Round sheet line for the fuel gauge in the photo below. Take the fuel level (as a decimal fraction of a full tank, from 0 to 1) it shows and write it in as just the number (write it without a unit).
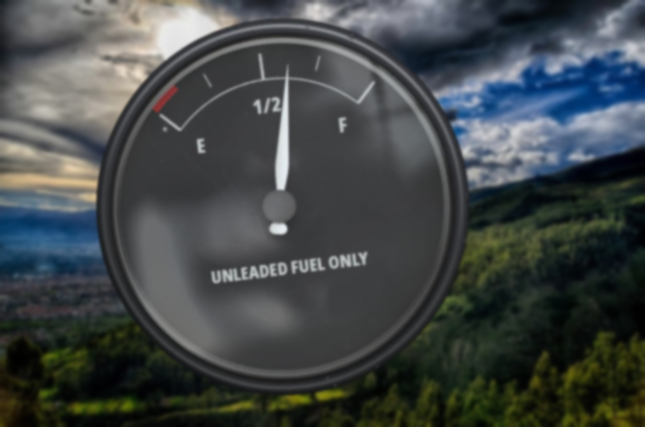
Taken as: 0.625
